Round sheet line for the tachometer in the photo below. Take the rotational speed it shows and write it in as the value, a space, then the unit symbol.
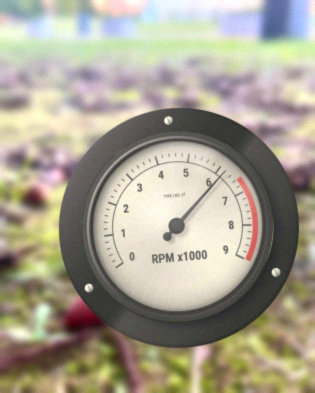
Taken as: 6200 rpm
